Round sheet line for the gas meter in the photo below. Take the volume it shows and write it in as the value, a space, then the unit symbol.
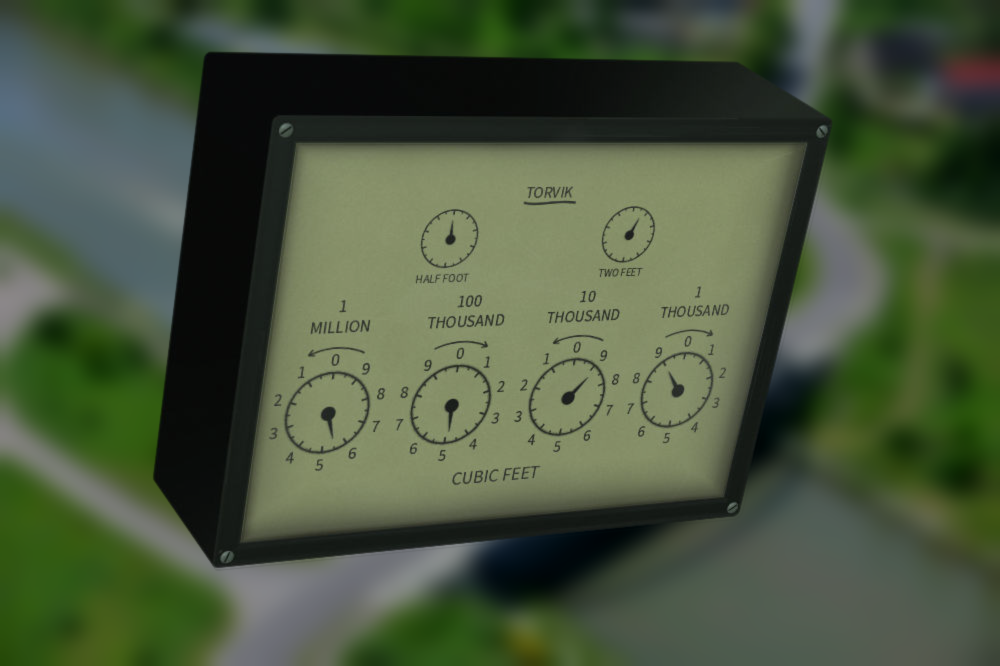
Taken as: 548900 ft³
